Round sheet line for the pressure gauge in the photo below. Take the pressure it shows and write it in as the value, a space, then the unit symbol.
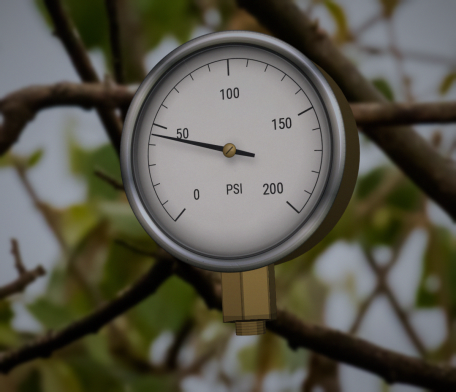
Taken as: 45 psi
